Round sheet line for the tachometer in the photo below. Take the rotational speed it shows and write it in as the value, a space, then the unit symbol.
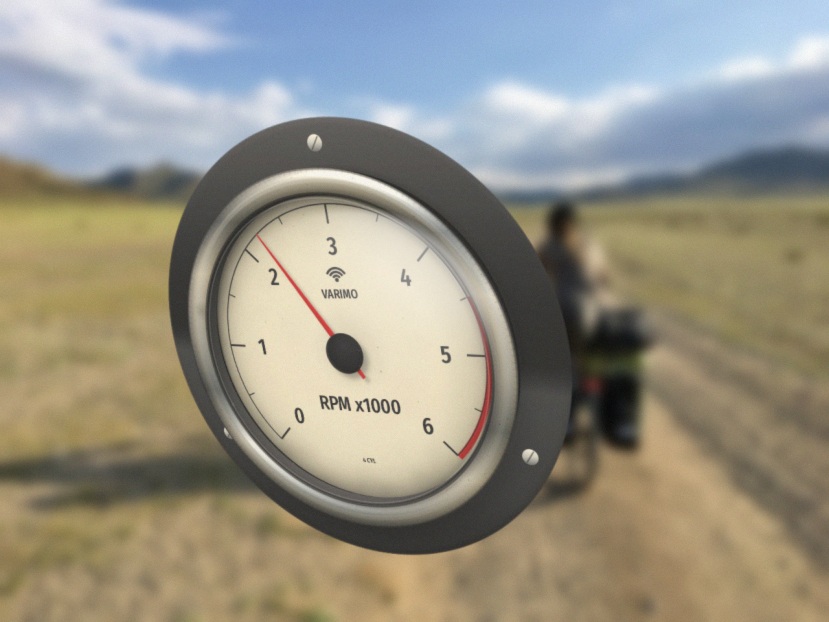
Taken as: 2250 rpm
